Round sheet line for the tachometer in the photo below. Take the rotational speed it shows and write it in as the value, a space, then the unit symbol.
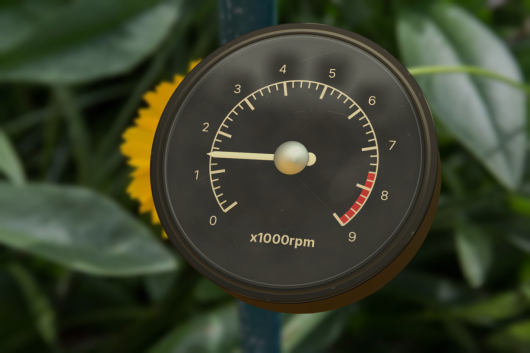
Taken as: 1400 rpm
